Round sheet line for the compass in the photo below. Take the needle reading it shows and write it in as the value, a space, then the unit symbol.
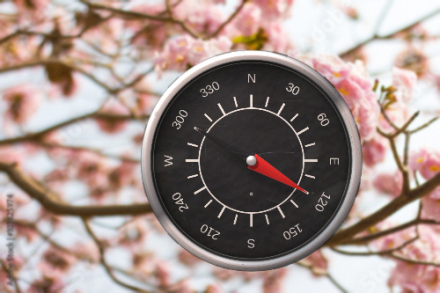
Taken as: 120 °
